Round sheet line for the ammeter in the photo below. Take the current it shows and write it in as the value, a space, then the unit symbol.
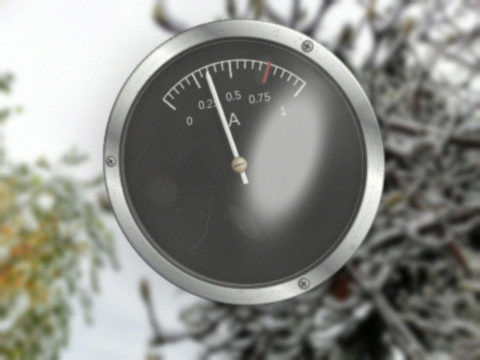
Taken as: 0.35 A
